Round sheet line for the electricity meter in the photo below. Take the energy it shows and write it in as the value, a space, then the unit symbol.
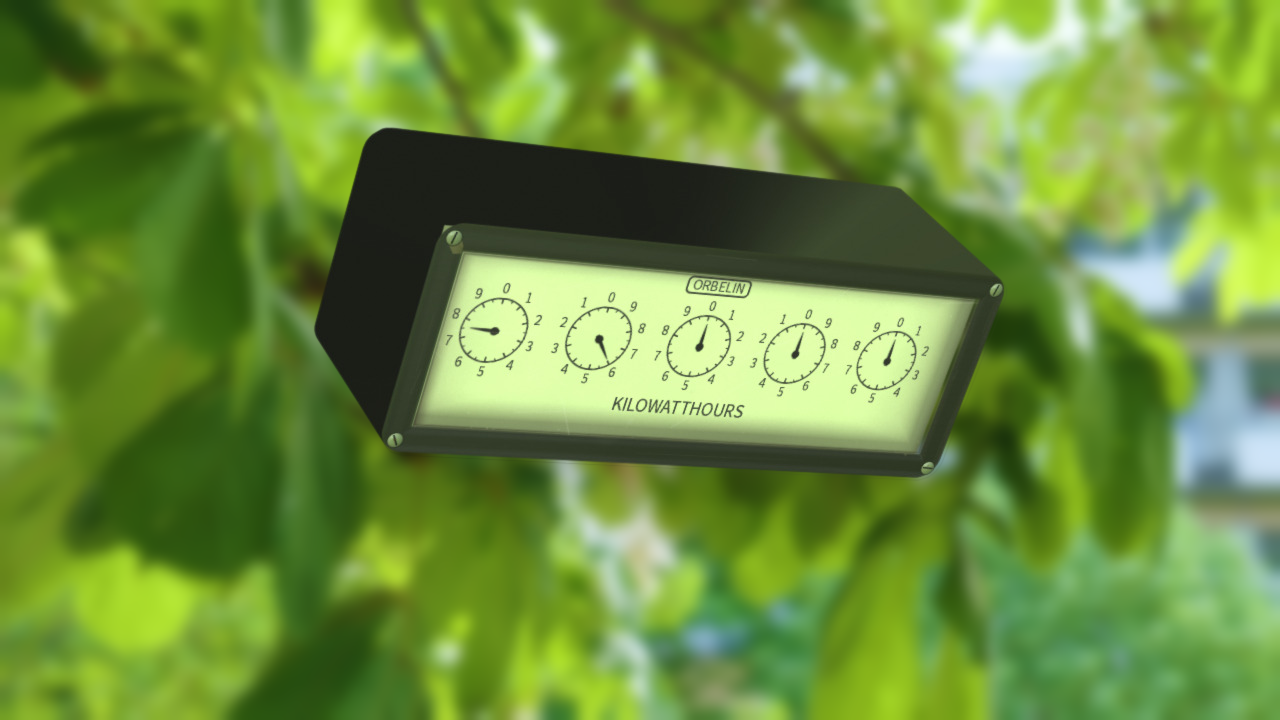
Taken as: 76000 kWh
